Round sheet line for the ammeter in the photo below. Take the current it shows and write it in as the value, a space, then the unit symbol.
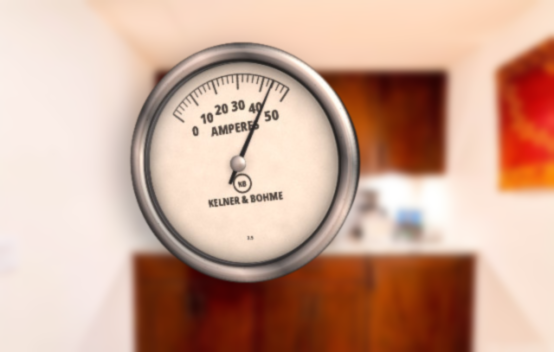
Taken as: 44 A
